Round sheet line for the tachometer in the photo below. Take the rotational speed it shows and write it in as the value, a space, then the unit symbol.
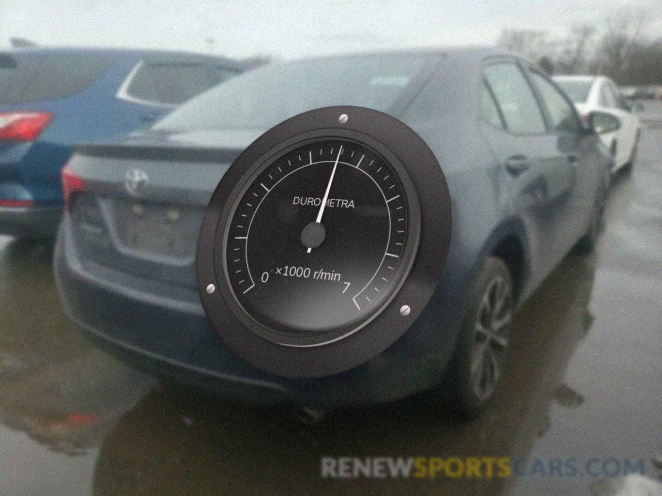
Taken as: 3600 rpm
